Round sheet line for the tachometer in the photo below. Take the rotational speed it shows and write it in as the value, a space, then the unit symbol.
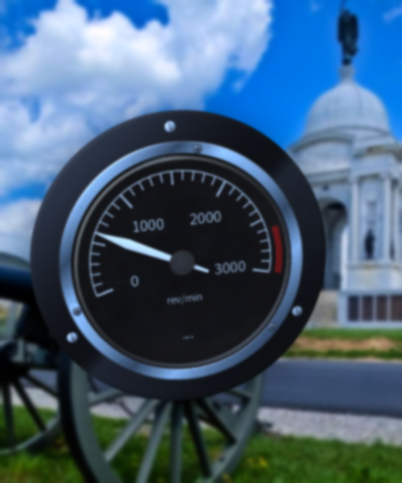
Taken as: 600 rpm
